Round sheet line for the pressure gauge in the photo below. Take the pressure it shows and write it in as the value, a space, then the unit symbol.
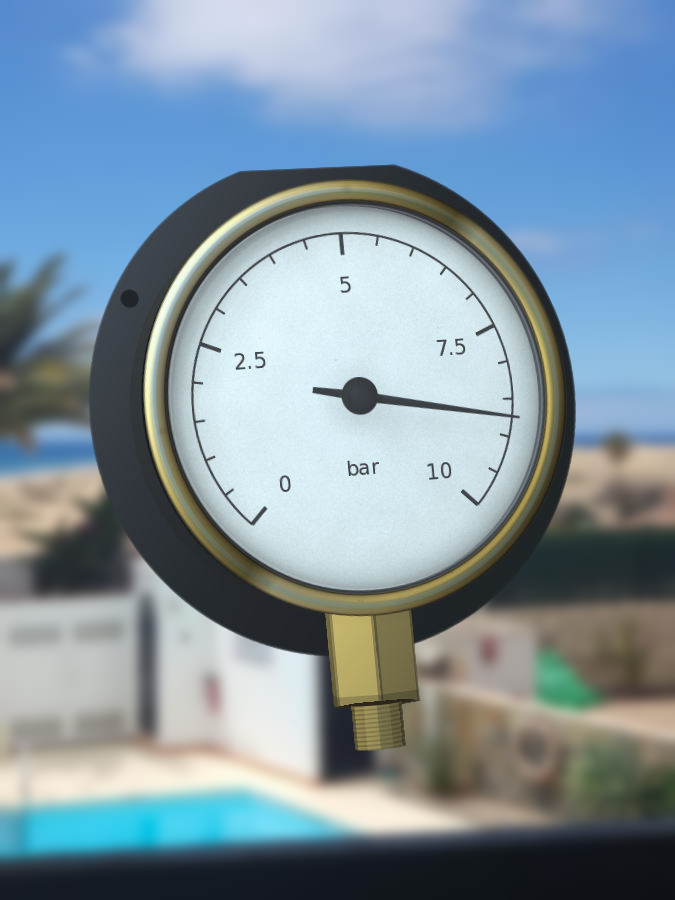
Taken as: 8.75 bar
